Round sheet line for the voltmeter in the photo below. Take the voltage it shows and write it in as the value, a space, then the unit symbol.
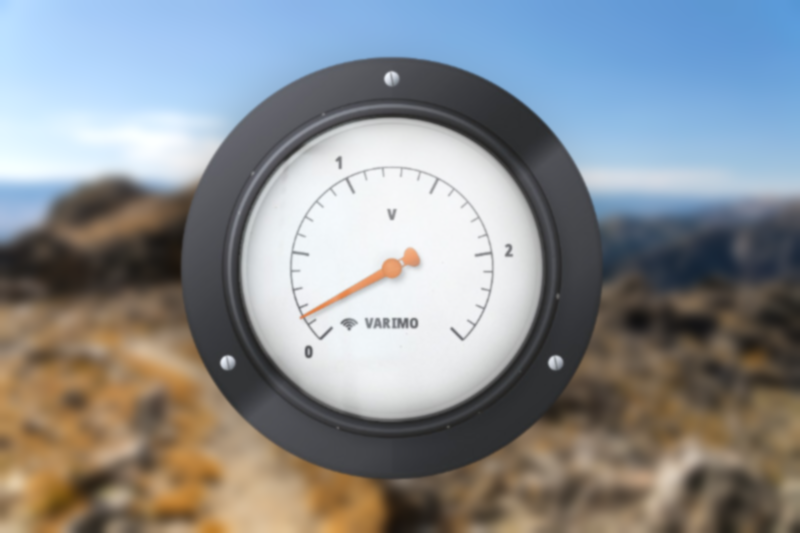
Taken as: 0.15 V
